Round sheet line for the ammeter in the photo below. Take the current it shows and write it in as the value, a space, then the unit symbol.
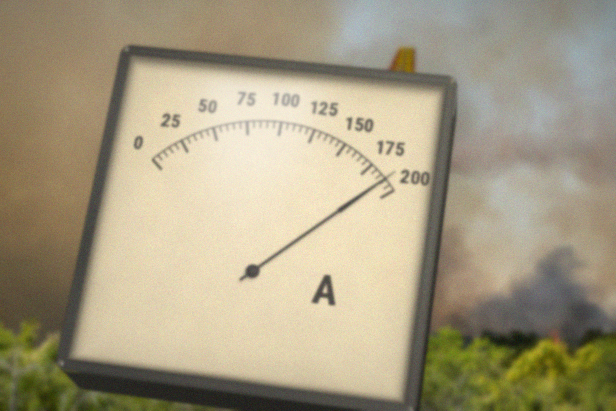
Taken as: 190 A
